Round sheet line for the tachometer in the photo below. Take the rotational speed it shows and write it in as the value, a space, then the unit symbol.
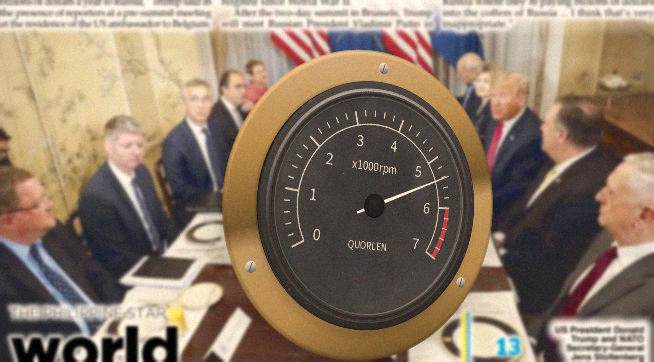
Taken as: 5400 rpm
